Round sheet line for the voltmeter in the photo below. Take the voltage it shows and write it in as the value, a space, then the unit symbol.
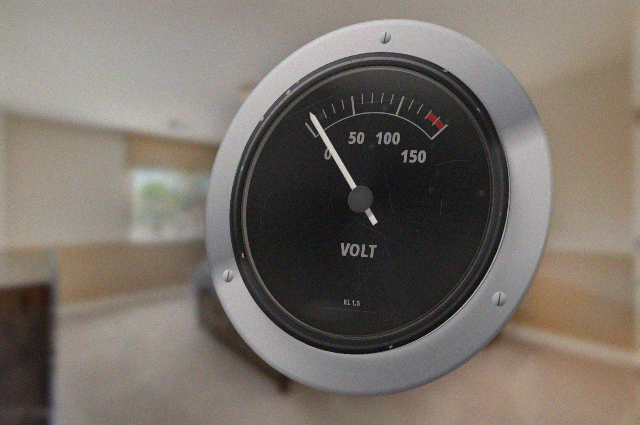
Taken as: 10 V
